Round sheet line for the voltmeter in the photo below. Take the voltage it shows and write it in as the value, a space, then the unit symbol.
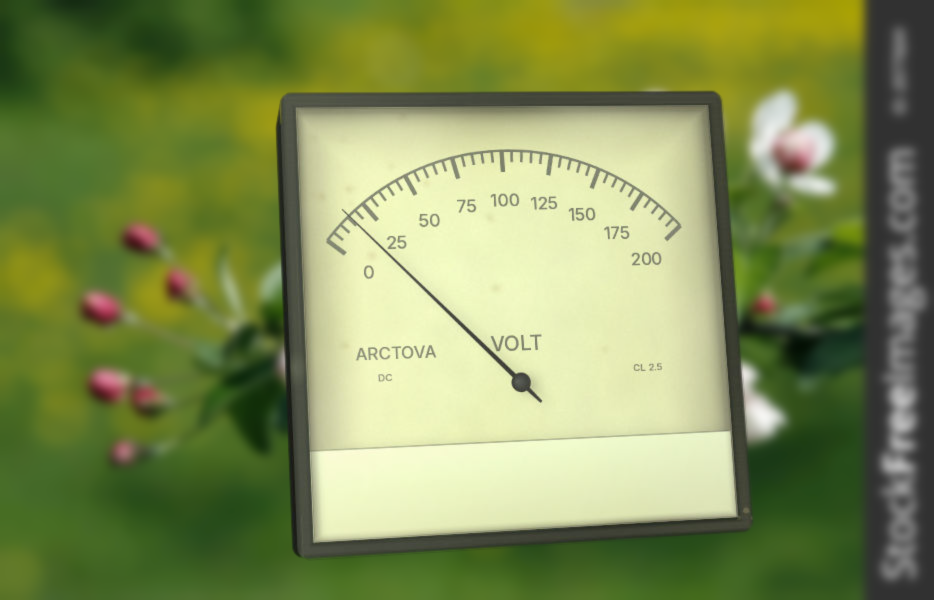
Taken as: 15 V
